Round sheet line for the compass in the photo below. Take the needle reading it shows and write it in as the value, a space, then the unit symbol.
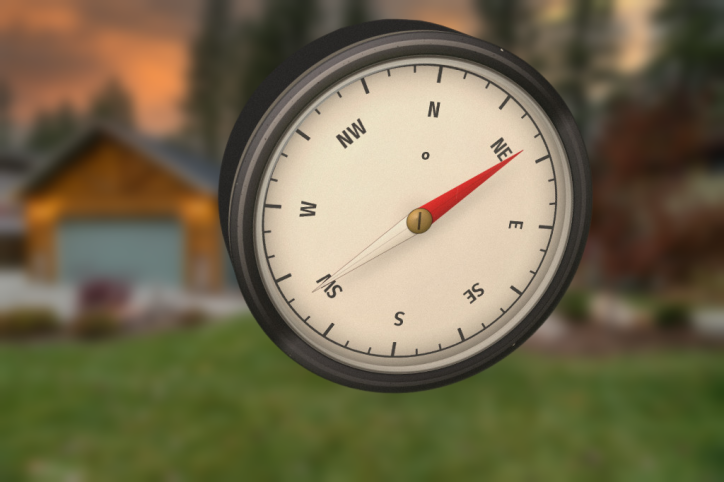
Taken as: 50 °
